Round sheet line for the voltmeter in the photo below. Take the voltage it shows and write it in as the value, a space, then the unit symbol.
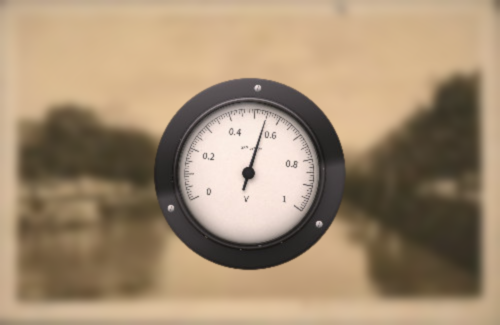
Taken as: 0.55 V
